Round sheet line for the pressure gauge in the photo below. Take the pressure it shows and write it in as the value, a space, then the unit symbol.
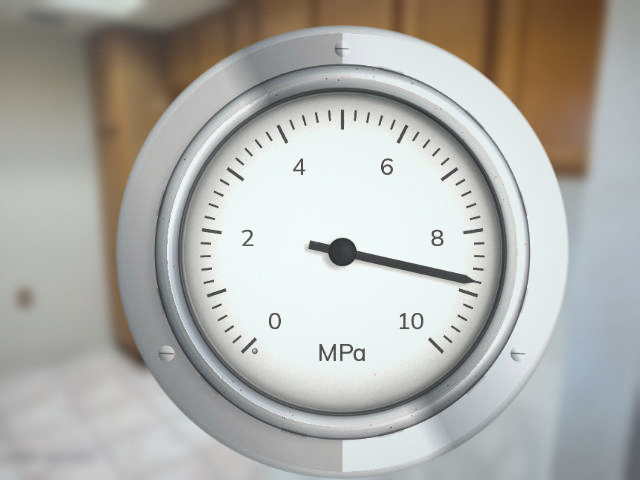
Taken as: 8.8 MPa
